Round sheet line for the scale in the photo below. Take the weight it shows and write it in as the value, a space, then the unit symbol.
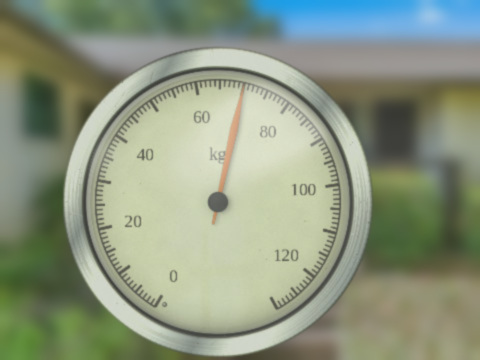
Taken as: 70 kg
